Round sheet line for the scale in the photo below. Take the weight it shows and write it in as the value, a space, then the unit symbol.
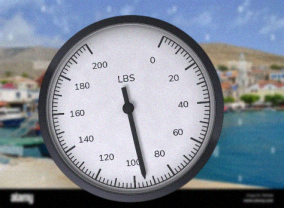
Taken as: 94 lb
